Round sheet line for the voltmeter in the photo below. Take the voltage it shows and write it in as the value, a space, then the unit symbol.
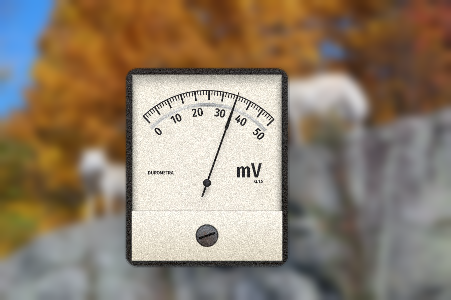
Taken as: 35 mV
